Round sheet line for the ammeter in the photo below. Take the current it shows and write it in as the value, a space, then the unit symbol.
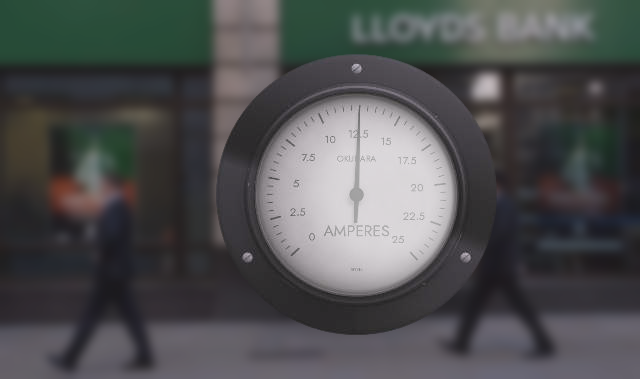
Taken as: 12.5 A
